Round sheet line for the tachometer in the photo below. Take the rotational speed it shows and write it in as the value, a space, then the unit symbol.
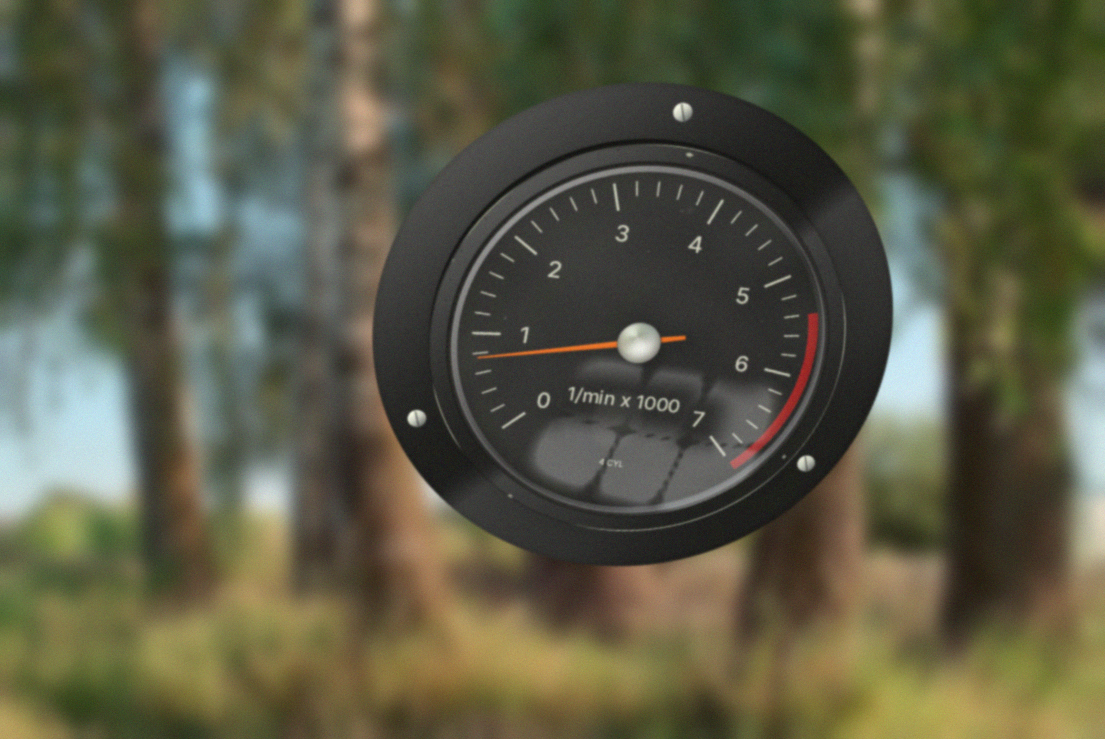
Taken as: 800 rpm
